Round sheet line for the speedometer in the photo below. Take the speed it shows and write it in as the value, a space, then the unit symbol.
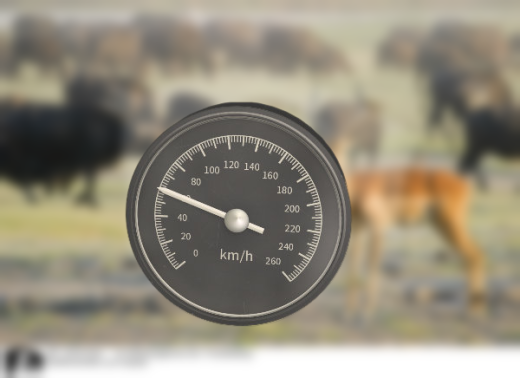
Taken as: 60 km/h
